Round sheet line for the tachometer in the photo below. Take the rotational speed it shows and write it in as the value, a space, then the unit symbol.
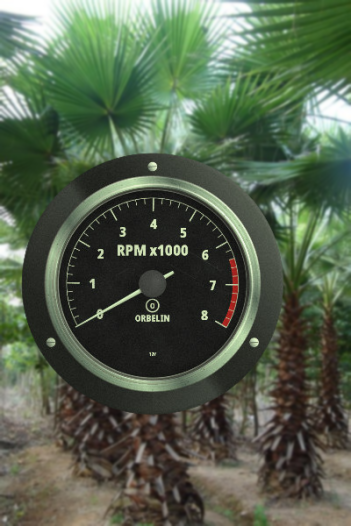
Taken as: 0 rpm
